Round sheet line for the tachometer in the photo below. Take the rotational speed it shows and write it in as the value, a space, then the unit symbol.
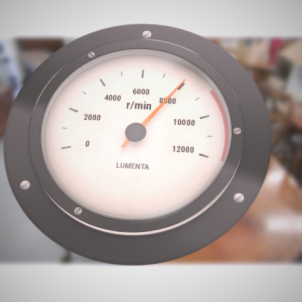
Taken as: 8000 rpm
